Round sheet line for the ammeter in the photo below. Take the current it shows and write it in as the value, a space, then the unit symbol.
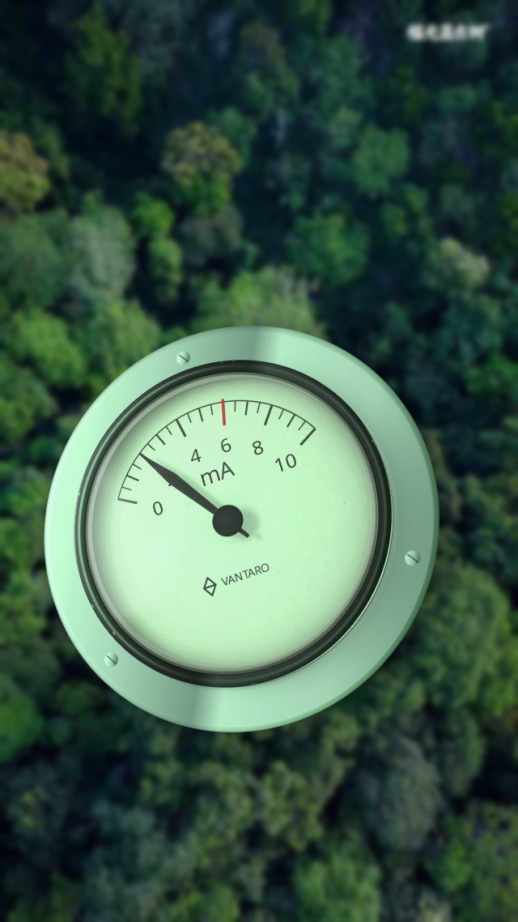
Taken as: 2 mA
